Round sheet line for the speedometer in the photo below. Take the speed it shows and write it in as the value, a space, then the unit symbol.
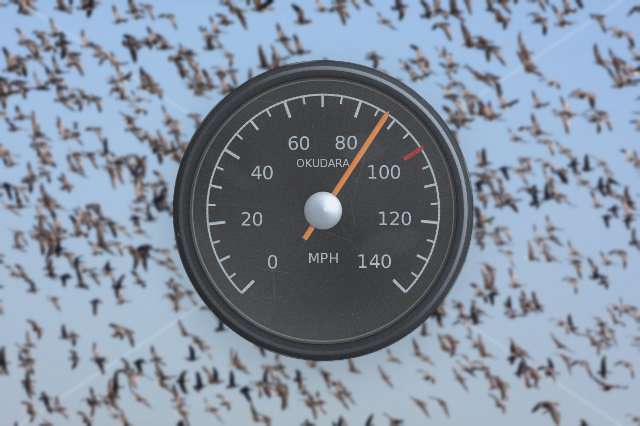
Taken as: 87.5 mph
